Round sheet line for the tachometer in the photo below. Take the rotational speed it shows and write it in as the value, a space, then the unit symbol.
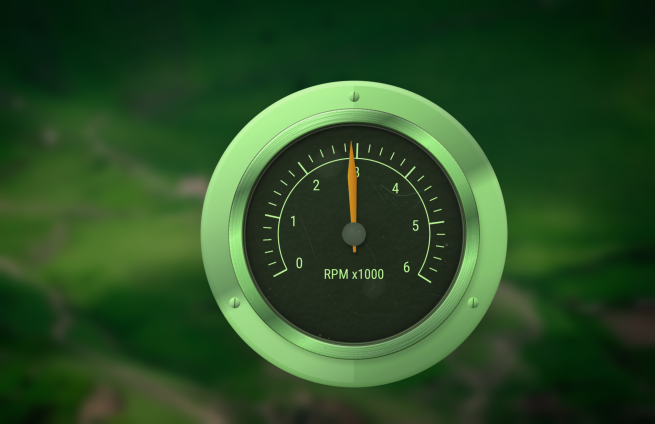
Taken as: 2900 rpm
